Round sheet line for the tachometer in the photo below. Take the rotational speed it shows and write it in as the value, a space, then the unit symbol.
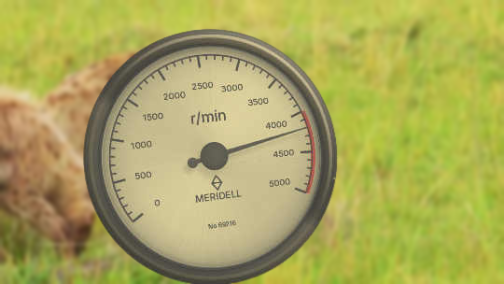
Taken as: 4200 rpm
